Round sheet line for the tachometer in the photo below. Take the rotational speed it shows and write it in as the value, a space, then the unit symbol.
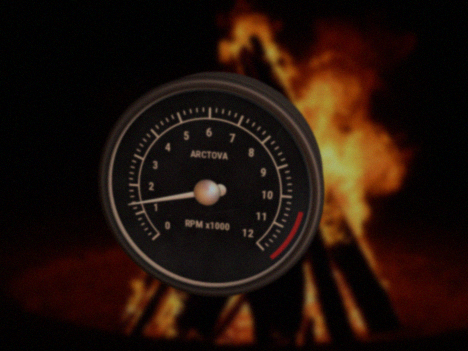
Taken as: 1400 rpm
